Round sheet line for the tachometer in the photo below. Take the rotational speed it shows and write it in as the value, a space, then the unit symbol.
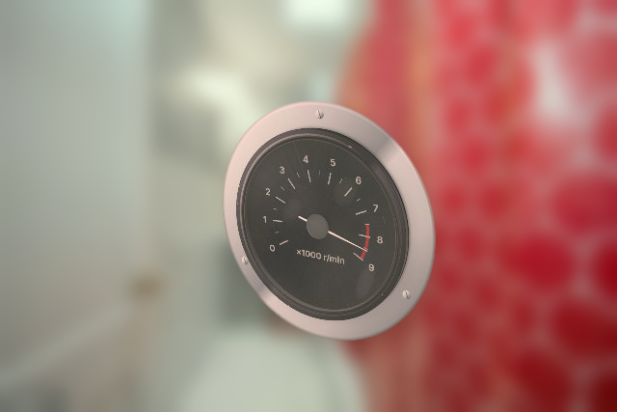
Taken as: 8500 rpm
